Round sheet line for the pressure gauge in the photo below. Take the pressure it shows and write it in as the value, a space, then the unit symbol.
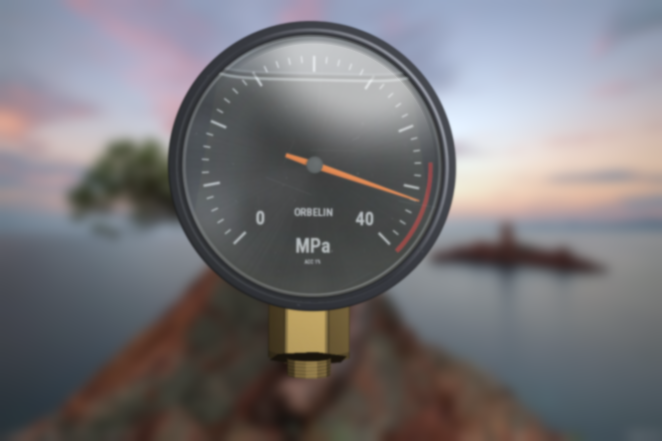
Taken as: 36 MPa
